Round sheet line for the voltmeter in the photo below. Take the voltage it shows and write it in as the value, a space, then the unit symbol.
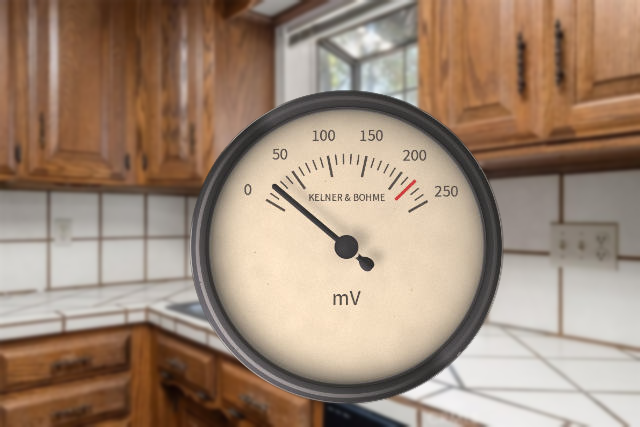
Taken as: 20 mV
